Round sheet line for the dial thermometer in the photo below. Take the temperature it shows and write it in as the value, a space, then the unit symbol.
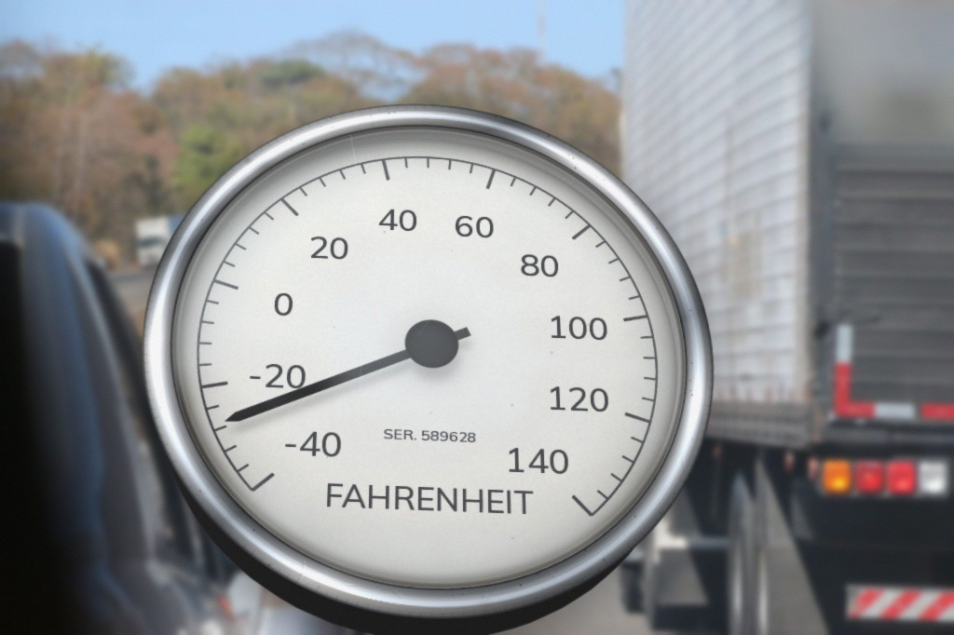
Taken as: -28 °F
